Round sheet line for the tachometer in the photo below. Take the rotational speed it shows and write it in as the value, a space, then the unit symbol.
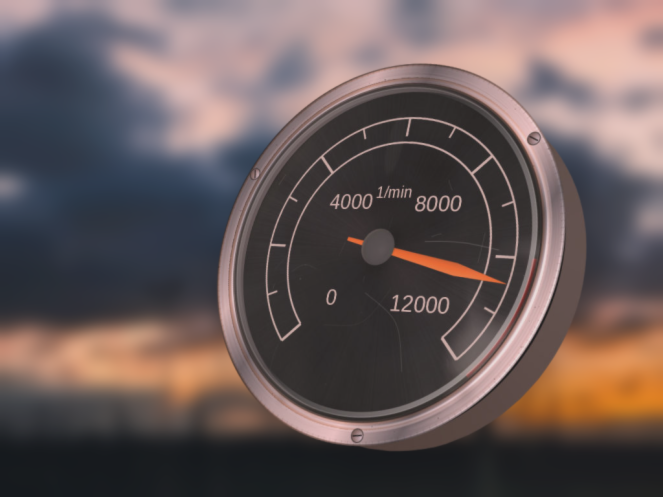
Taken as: 10500 rpm
